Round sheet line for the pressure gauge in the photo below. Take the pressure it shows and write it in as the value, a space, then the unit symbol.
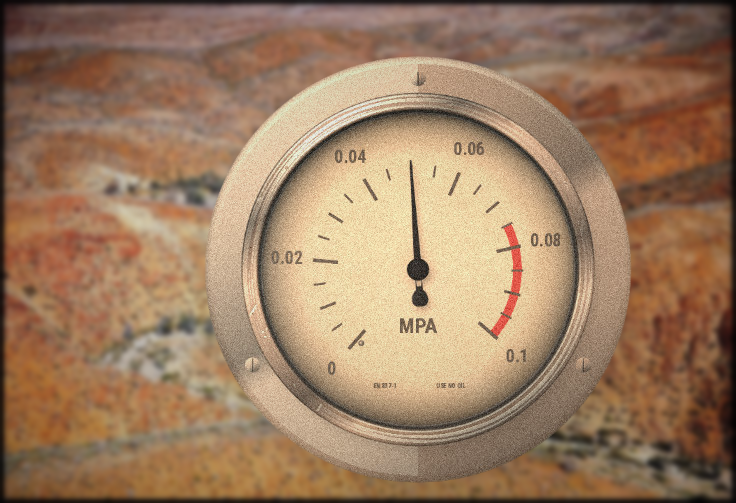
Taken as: 0.05 MPa
